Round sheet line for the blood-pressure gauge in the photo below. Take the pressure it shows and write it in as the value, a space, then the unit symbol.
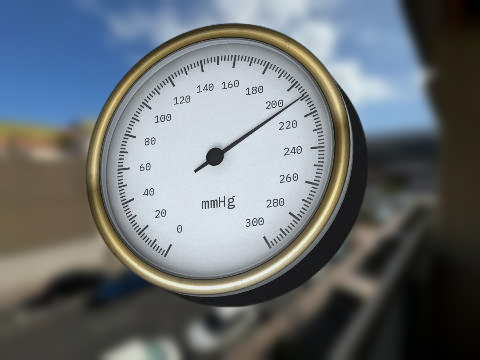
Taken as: 210 mmHg
